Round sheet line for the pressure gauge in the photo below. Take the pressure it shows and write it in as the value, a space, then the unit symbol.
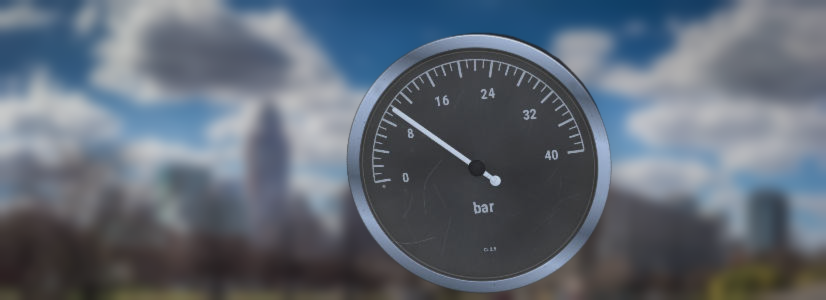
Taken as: 10 bar
